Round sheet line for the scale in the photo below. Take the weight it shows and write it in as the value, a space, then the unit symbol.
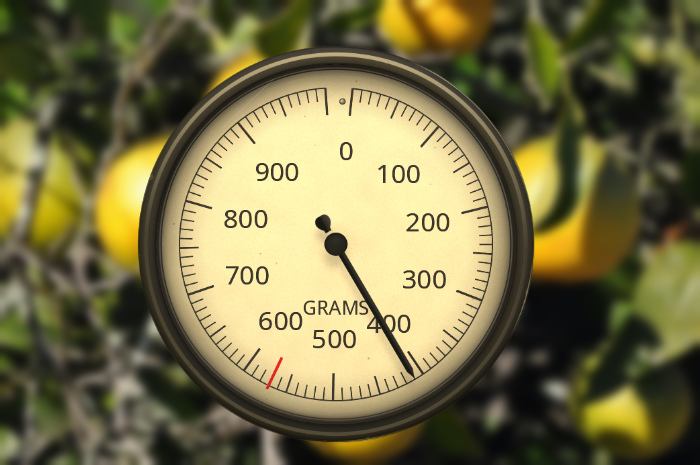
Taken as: 410 g
